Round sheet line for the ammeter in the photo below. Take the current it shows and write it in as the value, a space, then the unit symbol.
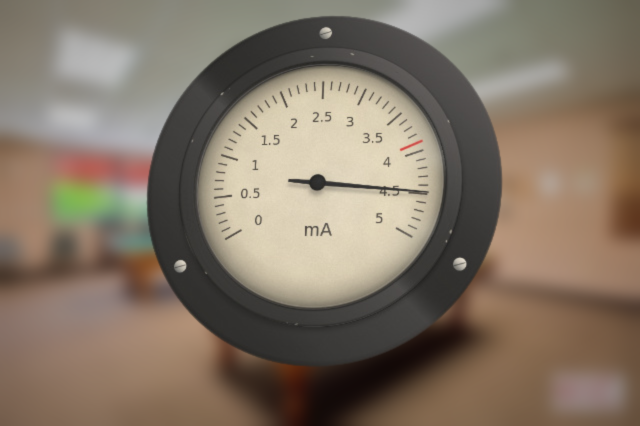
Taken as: 4.5 mA
